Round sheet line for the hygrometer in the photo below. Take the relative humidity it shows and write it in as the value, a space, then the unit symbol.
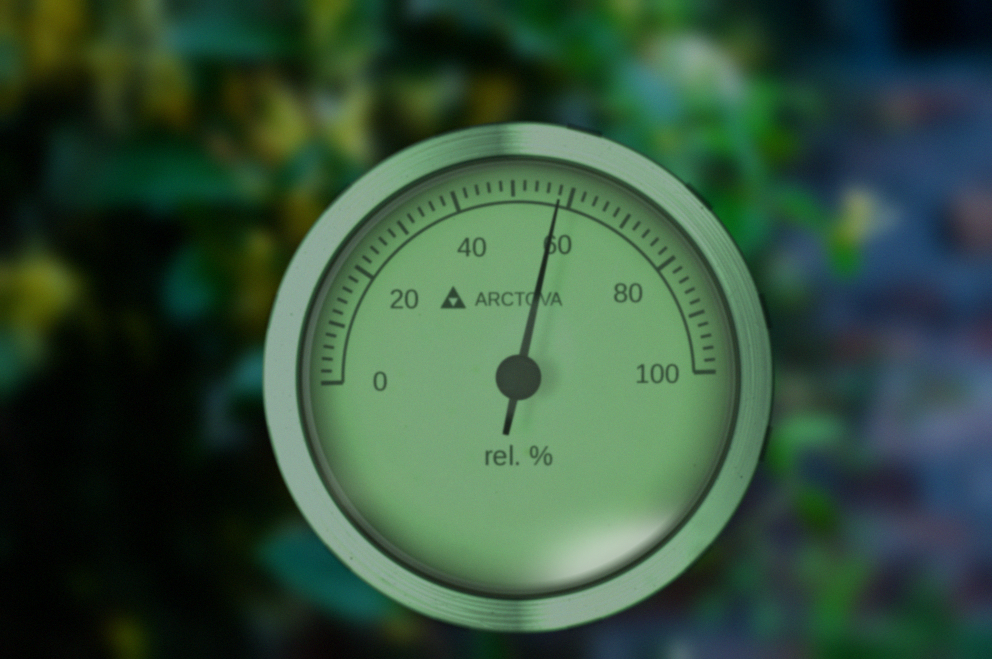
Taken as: 58 %
